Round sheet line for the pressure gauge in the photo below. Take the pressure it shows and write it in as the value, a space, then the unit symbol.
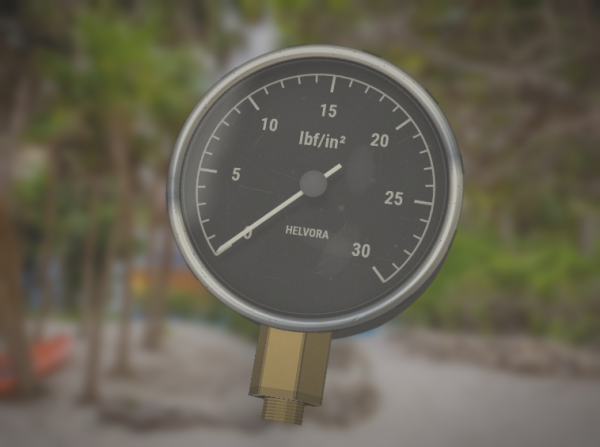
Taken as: 0 psi
